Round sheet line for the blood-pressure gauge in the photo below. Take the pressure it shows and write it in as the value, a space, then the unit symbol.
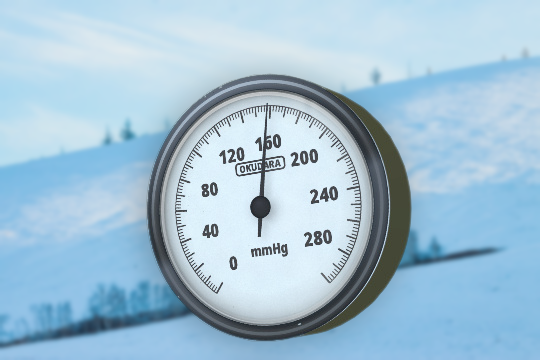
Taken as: 160 mmHg
